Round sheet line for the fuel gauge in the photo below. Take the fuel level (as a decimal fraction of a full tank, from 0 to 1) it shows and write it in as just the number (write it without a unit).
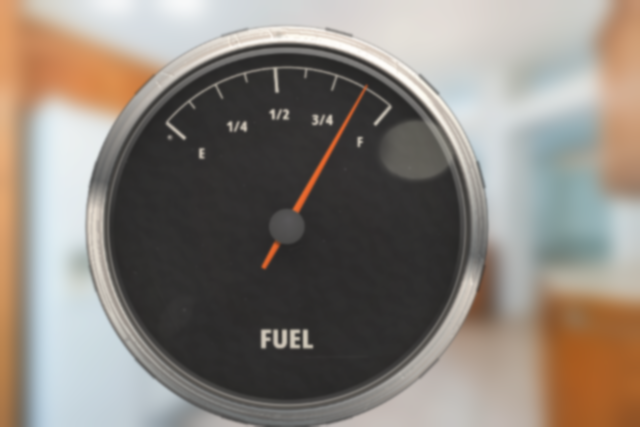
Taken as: 0.875
